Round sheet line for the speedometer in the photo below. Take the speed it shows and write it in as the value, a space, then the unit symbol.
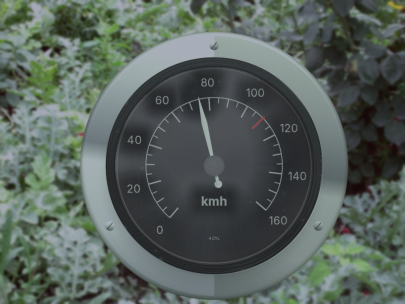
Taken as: 75 km/h
